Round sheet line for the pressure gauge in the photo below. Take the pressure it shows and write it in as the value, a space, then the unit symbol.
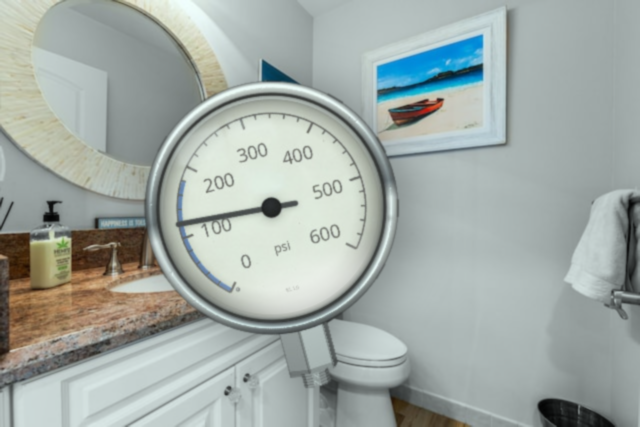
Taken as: 120 psi
